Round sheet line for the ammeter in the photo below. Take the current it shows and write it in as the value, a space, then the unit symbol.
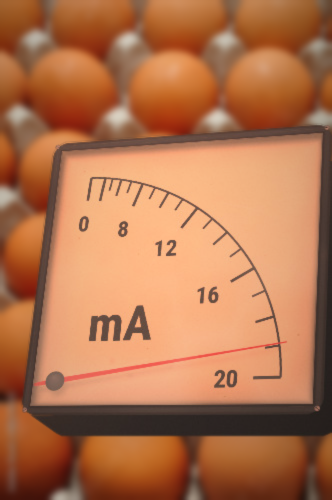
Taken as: 19 mA
